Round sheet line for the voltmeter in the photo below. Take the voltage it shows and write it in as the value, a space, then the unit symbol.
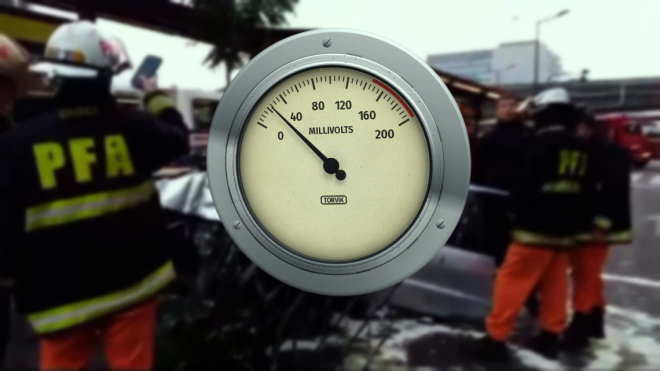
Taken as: 25 mV
